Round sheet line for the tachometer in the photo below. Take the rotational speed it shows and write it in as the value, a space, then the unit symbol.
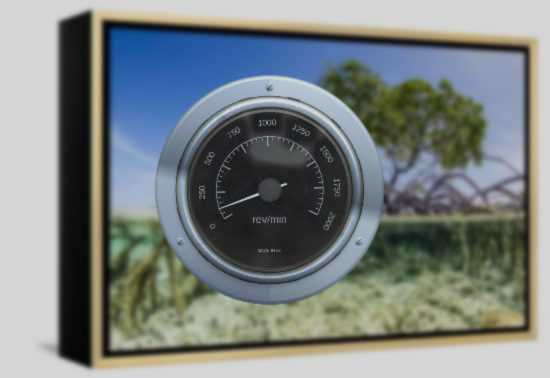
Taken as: 100 rpm
